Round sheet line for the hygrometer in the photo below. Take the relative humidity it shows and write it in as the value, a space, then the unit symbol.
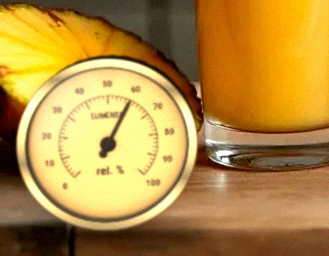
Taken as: 60 %
